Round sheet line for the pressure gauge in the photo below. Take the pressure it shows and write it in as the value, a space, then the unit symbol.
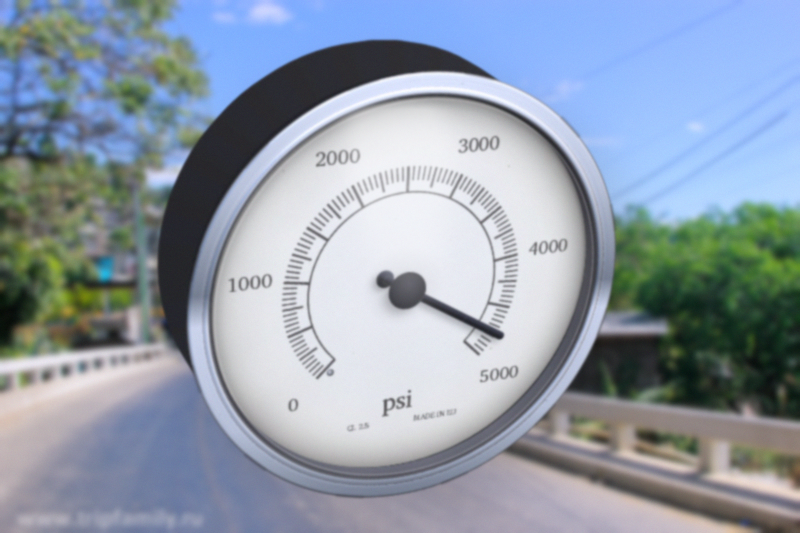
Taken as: 4750 psi
